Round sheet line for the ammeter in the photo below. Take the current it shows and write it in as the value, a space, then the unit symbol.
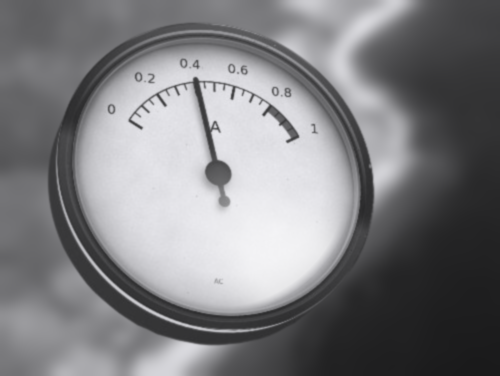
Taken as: 0.4 A
